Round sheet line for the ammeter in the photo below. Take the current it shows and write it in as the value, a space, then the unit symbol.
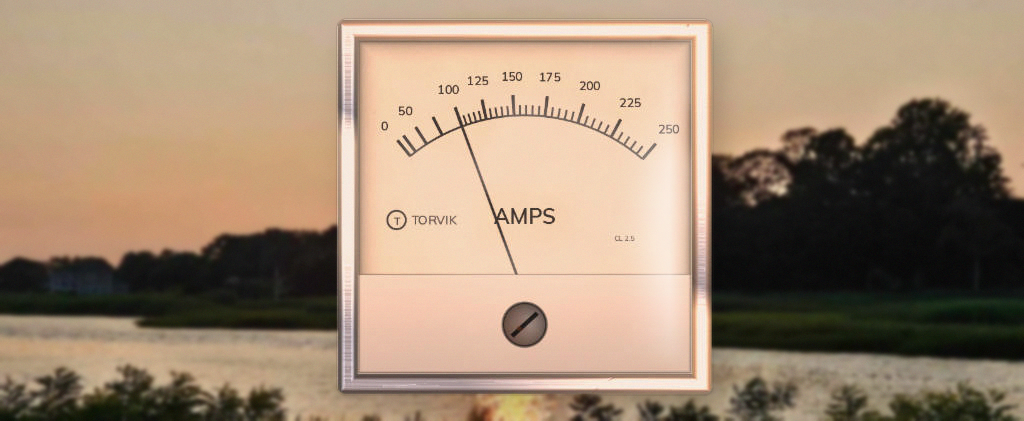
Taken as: 100 A
